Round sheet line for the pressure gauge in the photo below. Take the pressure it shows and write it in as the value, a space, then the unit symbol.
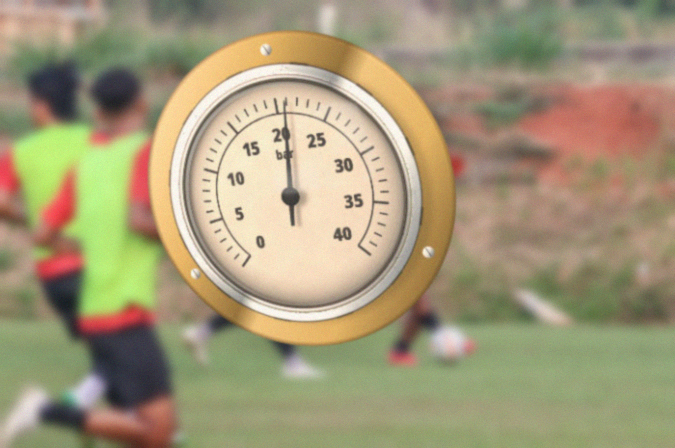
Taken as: 21 bar
